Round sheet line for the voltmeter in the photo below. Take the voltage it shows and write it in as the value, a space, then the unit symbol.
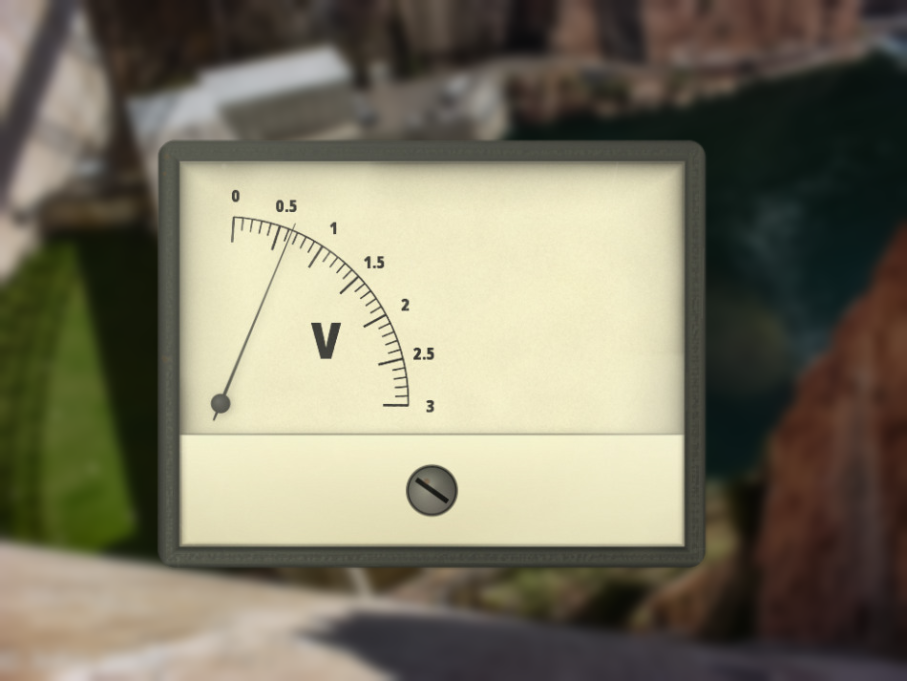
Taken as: 0.65 V
